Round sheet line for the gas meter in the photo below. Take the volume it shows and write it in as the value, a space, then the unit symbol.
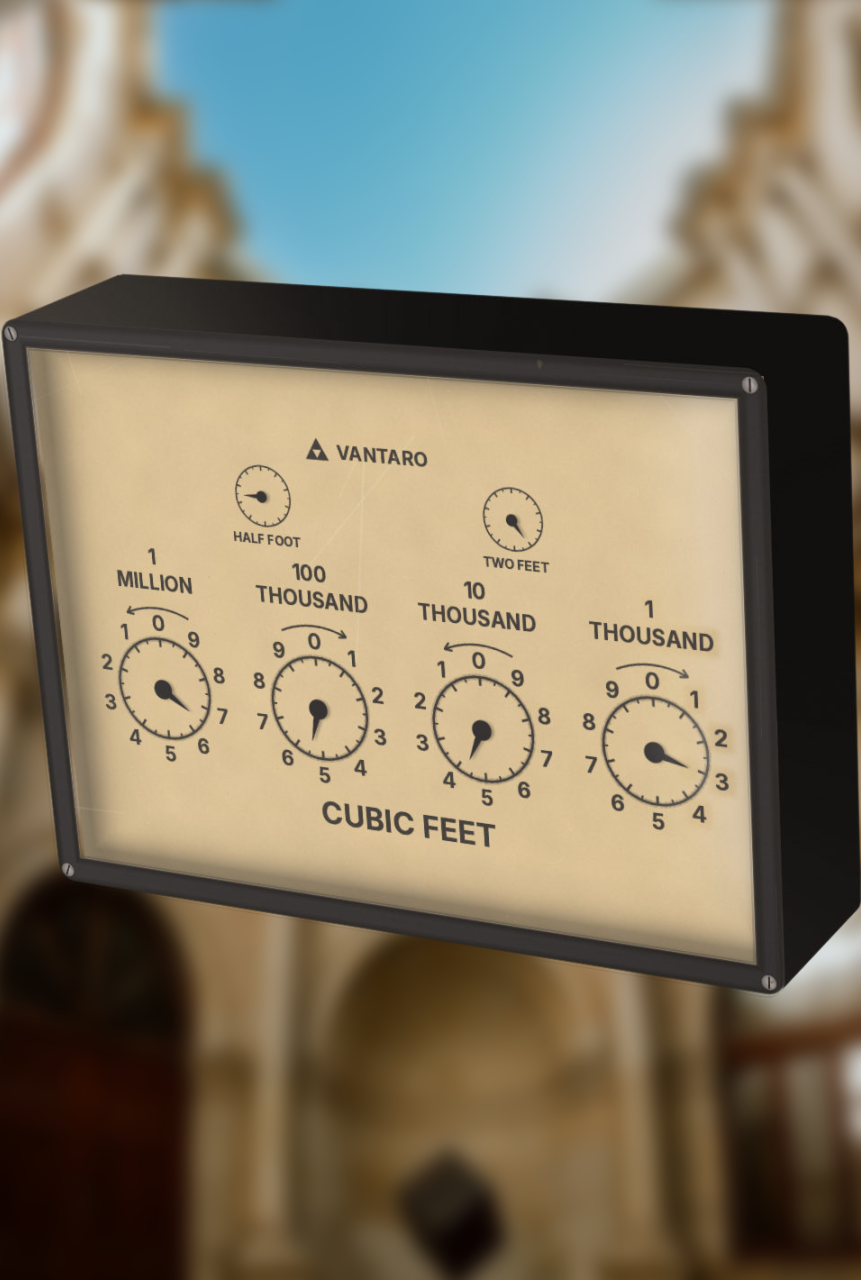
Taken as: 654300 ft³
